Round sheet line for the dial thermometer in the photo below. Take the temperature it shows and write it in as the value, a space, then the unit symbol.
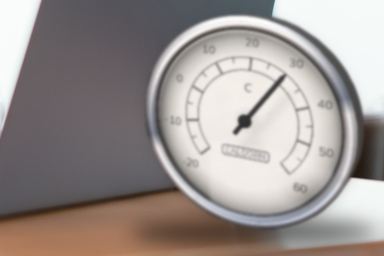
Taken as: 30 °C
